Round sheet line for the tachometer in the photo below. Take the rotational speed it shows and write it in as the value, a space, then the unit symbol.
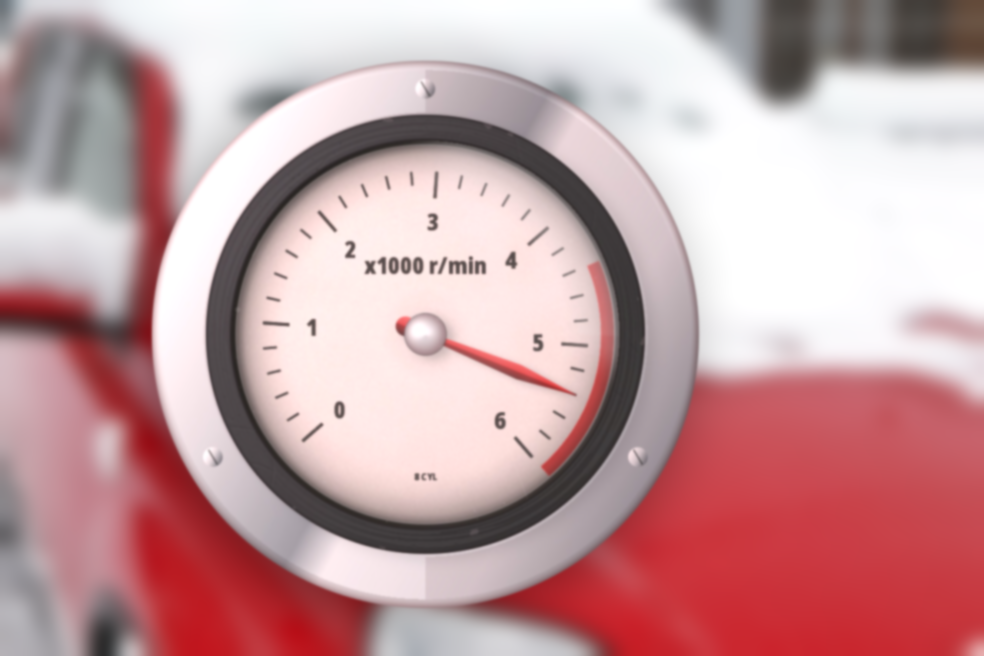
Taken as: 5400 rpm
